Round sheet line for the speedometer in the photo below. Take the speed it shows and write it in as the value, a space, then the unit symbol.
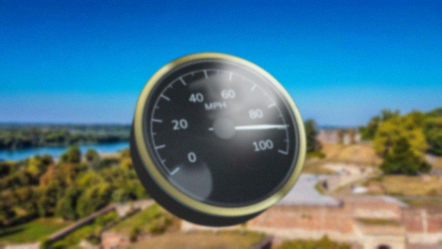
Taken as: 90 mph
